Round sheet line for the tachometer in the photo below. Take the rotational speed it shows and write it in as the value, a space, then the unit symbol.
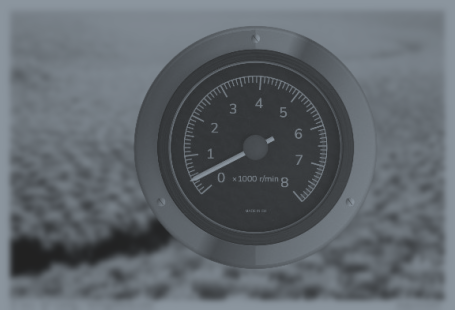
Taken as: 400 rpm
